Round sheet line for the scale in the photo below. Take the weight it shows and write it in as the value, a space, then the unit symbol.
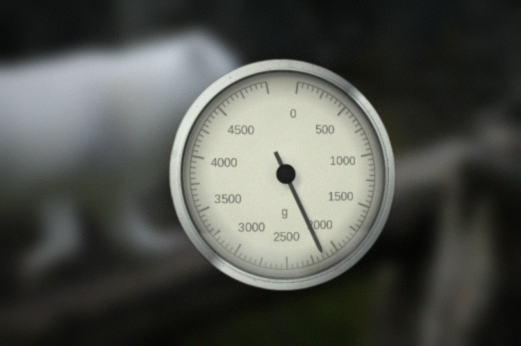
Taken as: 2150 g
